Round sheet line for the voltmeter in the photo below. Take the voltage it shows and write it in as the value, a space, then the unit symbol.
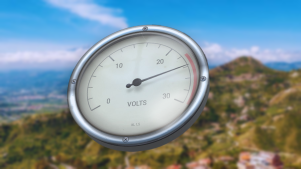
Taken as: 24 V
